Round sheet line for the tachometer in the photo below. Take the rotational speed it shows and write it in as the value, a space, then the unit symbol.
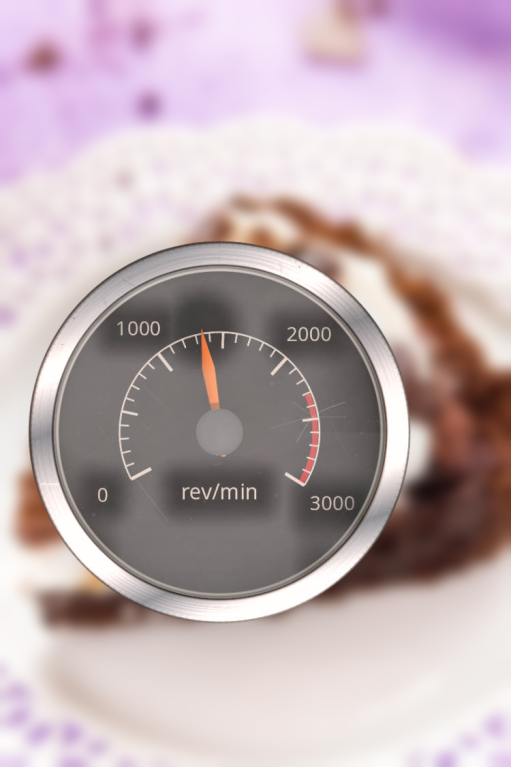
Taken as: 1350 rpm
